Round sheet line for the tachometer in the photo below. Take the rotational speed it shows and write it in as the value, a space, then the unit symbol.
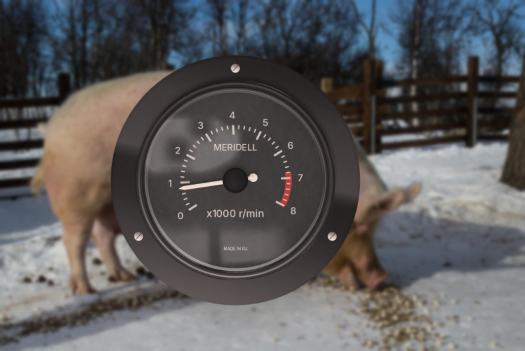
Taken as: 800 rpm
